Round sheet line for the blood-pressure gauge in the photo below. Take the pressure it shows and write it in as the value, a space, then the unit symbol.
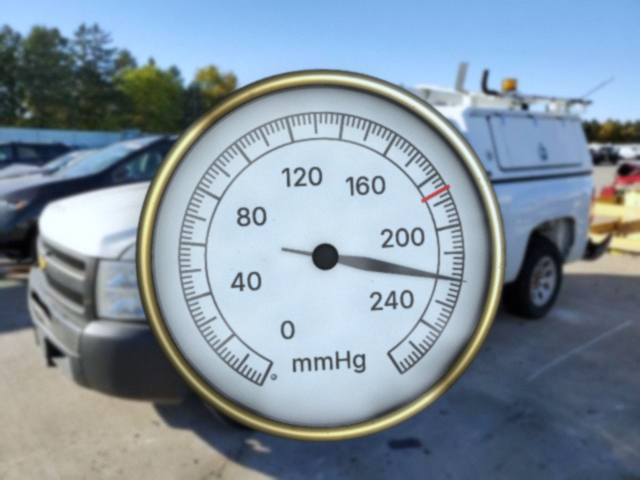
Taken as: 220 mmHg
